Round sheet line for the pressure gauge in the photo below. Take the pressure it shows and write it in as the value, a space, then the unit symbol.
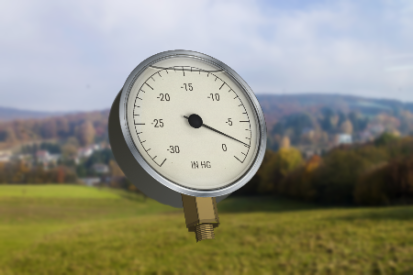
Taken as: -2 inHg
